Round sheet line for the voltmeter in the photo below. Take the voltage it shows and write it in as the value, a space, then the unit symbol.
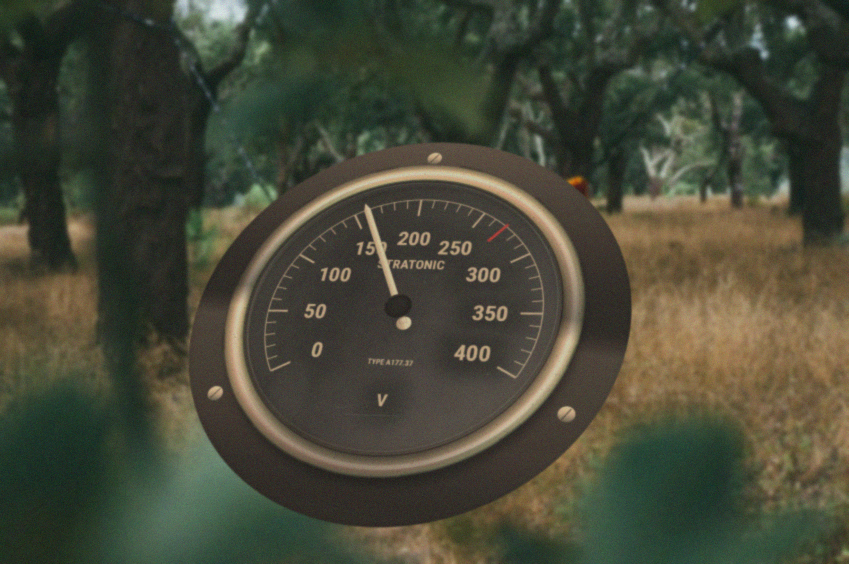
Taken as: 160 V
